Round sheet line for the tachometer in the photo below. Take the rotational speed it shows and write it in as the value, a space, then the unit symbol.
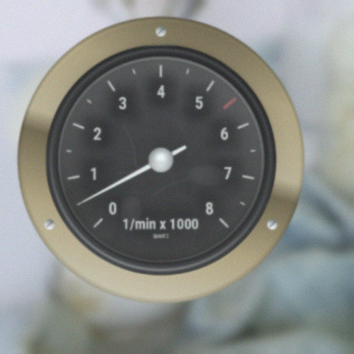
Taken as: 500 rpm
